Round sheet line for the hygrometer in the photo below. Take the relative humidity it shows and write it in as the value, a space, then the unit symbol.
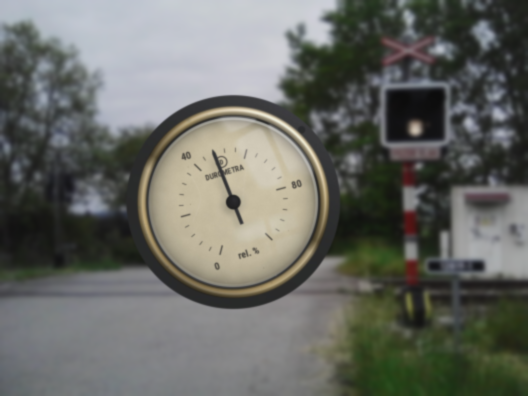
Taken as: 48 %
